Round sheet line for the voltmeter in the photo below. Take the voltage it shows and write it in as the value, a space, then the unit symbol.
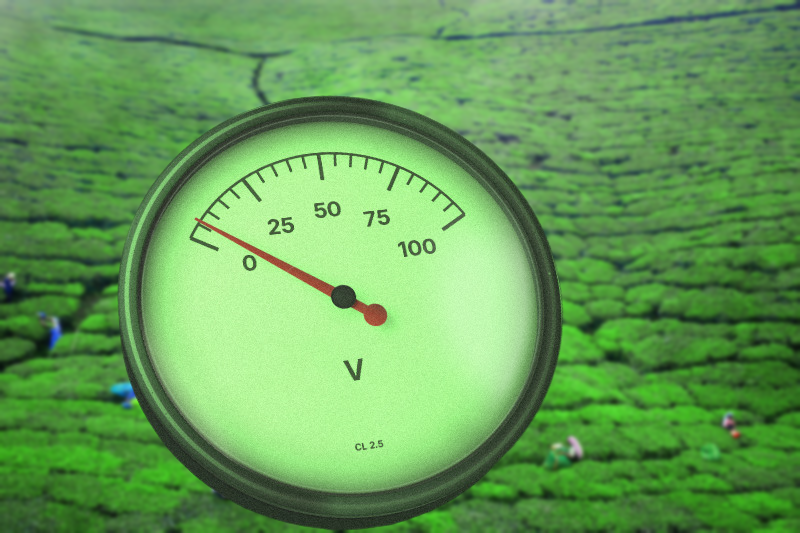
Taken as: 5 V
